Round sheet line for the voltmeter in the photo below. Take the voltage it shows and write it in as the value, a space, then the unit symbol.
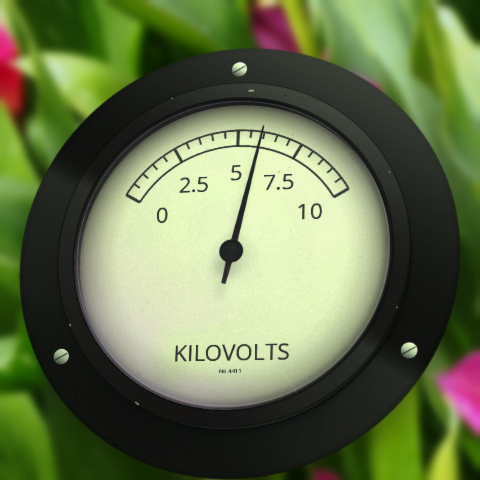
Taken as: 6 kV
